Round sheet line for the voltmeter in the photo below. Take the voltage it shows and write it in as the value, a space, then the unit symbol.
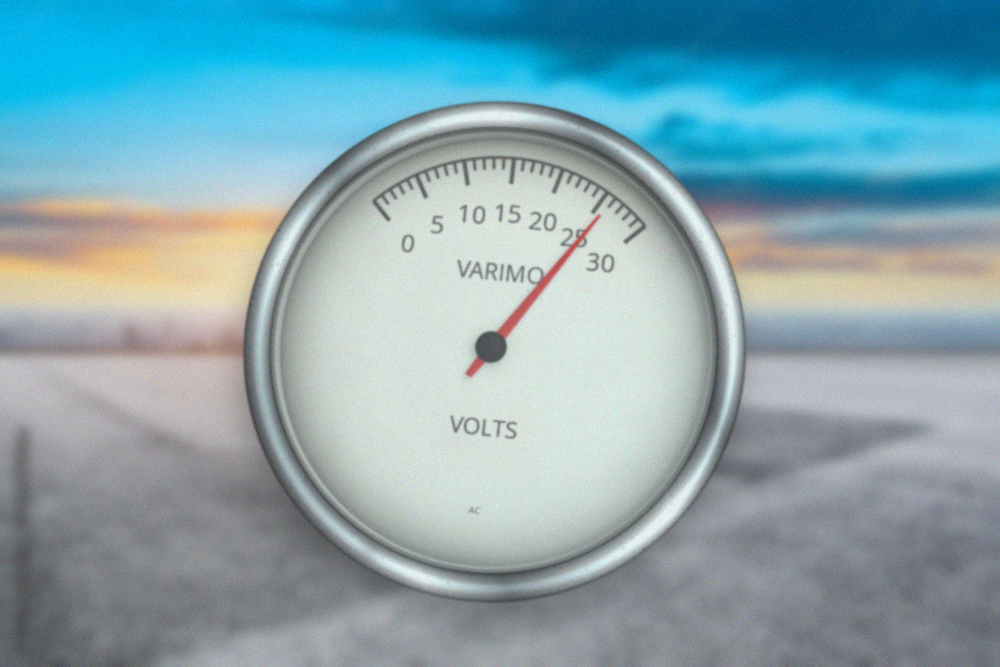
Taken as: 26 V
